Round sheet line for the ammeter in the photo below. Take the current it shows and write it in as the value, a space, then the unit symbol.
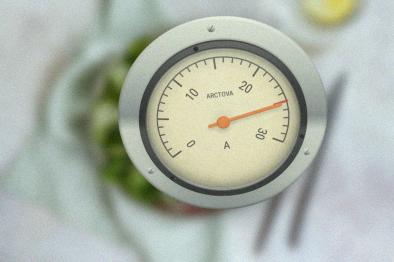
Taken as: 25 A
